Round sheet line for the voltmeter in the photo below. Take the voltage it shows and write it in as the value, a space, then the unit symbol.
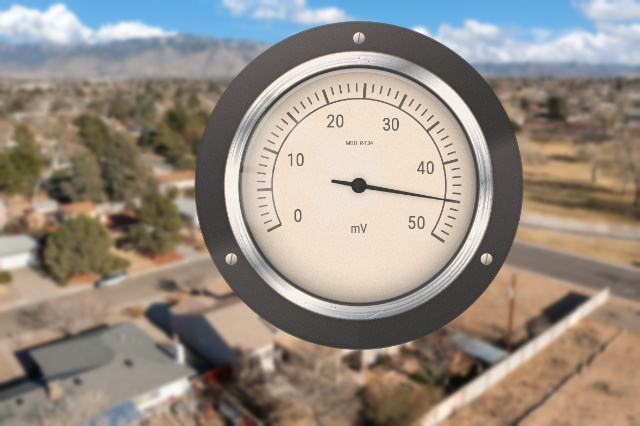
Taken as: 45 mV
